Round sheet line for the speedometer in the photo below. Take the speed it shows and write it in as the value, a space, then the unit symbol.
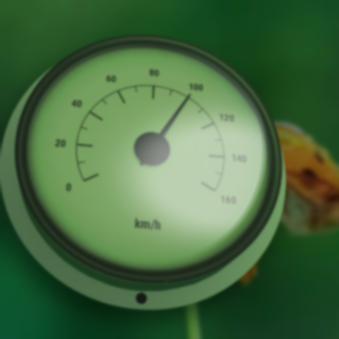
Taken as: 100 km/h
